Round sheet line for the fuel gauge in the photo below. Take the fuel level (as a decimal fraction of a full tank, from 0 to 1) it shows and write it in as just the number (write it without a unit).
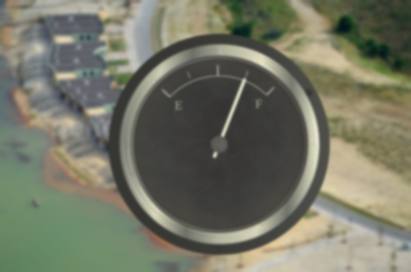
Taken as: 0.75
